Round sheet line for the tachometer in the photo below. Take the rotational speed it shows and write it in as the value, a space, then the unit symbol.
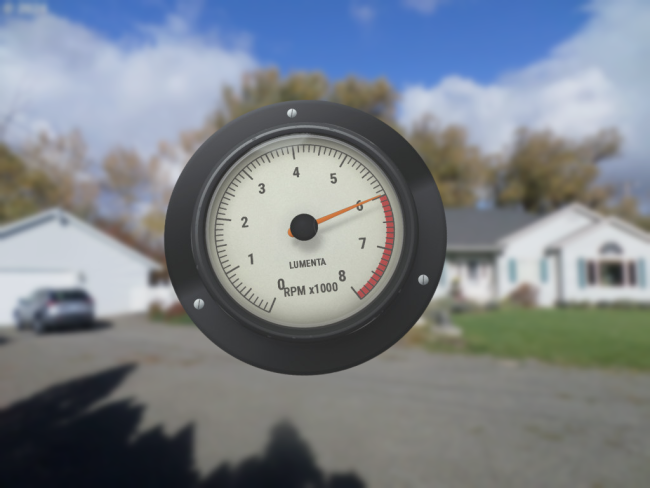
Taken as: 6000 rpm
